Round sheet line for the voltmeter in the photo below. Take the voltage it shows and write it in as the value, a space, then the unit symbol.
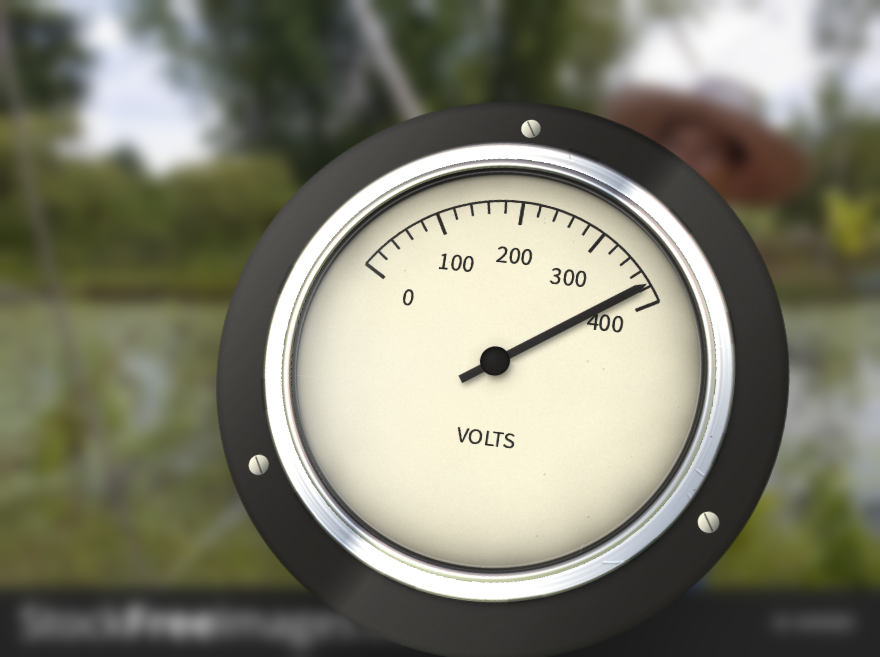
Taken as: 380 V
